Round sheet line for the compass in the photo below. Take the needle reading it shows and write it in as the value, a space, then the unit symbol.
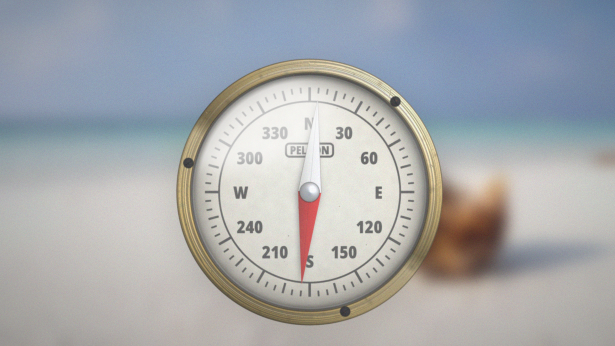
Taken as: 185 °
